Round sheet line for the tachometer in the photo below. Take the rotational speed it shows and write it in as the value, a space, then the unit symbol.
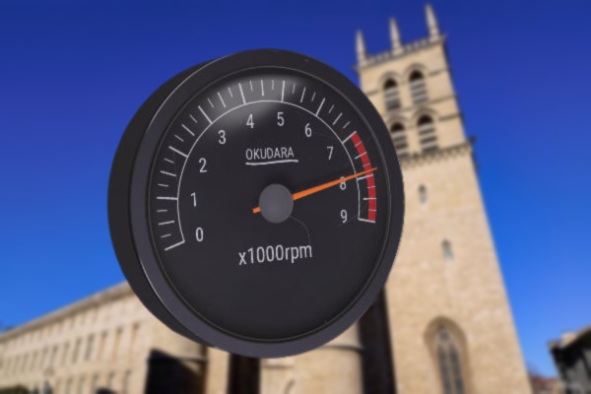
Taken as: 7875 rpm
